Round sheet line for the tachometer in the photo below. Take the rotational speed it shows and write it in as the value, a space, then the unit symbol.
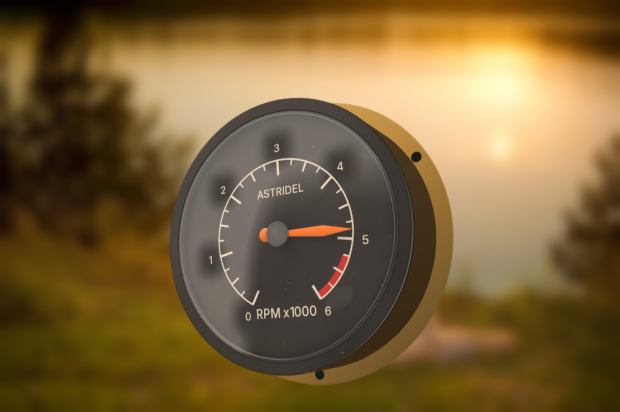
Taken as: 4875 rpm
